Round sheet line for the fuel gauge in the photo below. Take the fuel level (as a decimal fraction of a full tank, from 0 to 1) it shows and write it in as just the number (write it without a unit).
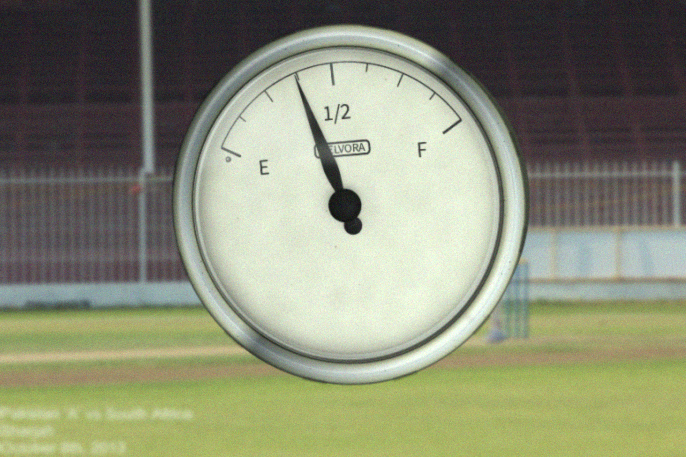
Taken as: 0.375
